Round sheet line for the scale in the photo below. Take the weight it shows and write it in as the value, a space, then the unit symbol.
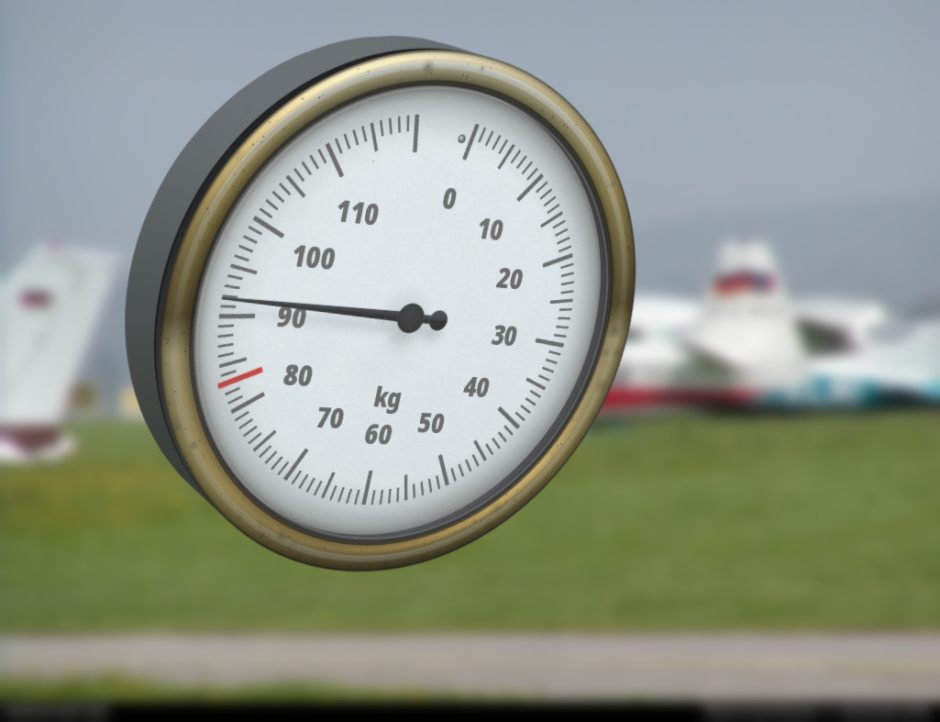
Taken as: 92 kg
